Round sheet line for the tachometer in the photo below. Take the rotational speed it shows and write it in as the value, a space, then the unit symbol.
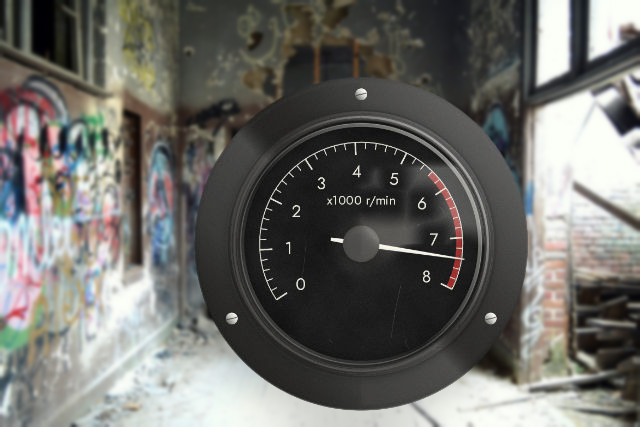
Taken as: 7400 rpm
